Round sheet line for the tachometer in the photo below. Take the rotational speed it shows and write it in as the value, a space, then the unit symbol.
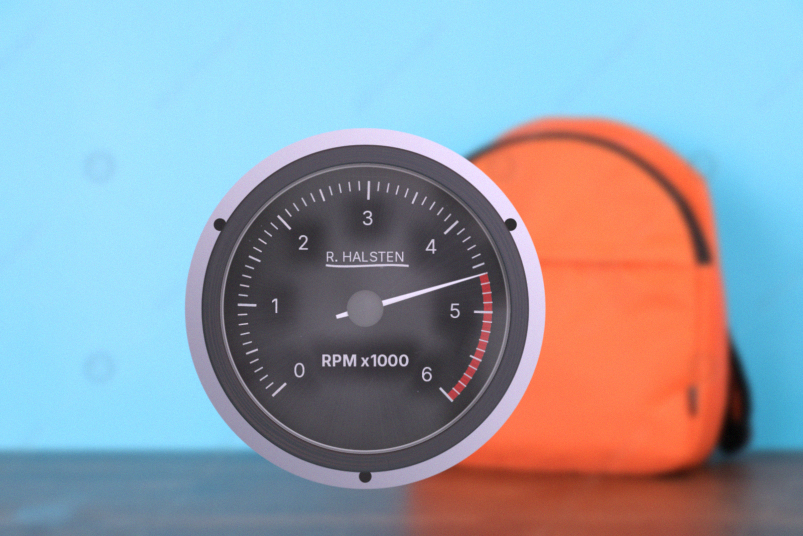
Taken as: 4600 rpm
